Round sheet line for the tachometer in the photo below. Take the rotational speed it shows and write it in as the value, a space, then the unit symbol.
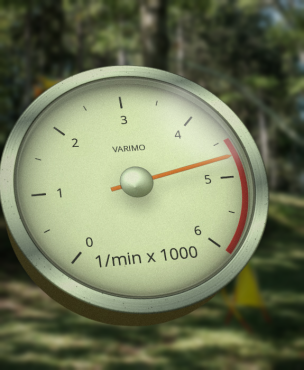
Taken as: 4750 rpm
